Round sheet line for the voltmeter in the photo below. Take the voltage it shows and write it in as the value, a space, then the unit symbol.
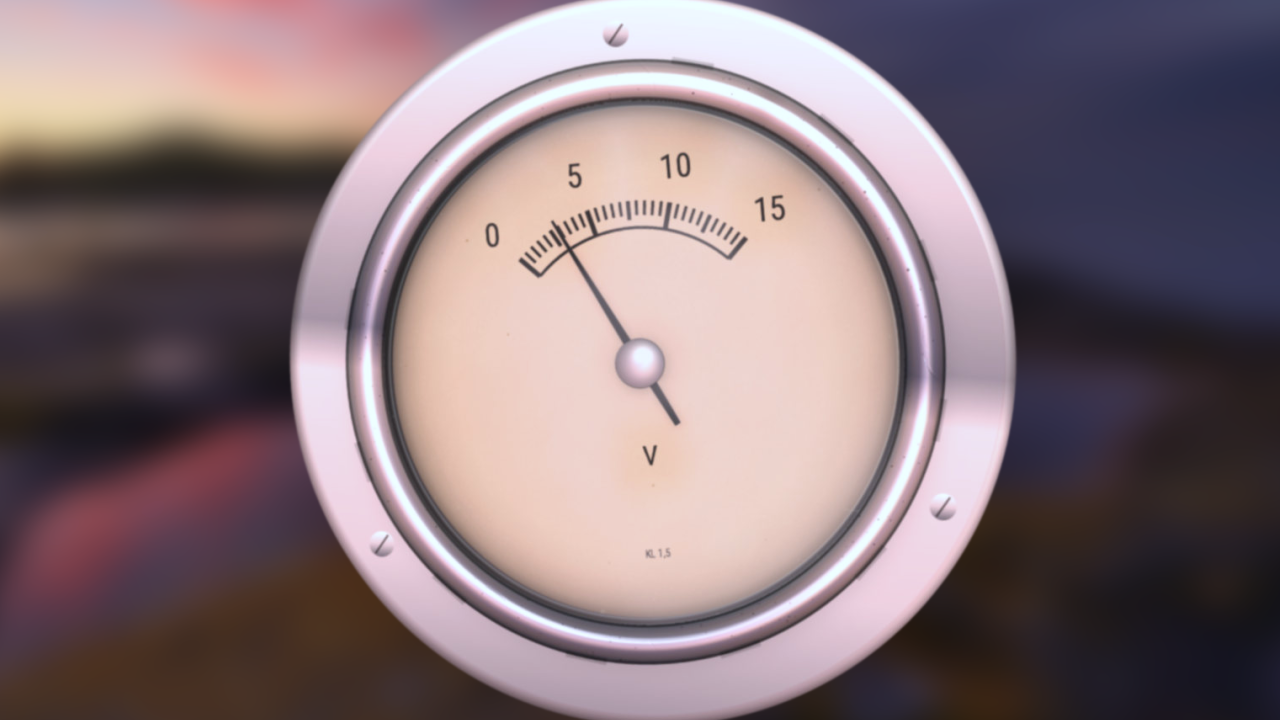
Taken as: 3 V
